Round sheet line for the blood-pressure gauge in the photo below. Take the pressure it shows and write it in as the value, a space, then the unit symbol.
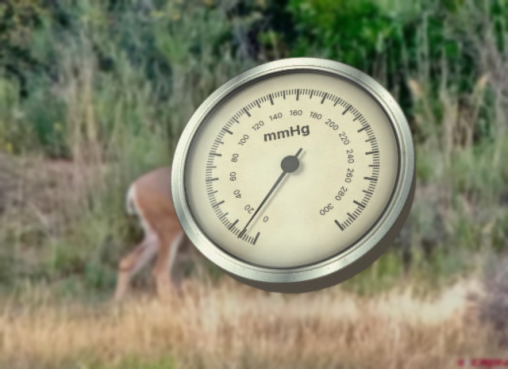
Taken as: 10 mmHg
